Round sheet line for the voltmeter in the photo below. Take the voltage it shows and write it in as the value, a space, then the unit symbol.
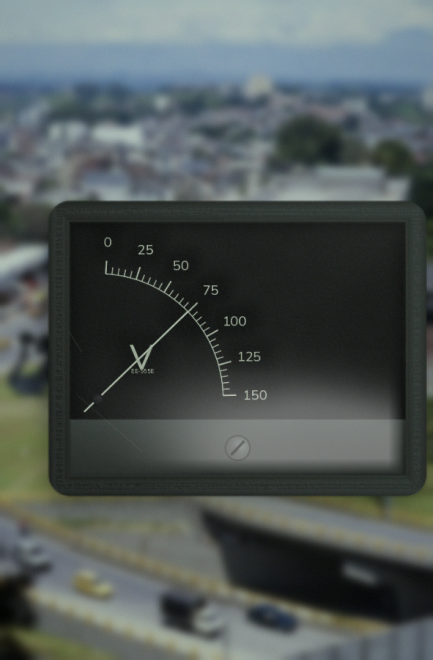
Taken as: 75 V
